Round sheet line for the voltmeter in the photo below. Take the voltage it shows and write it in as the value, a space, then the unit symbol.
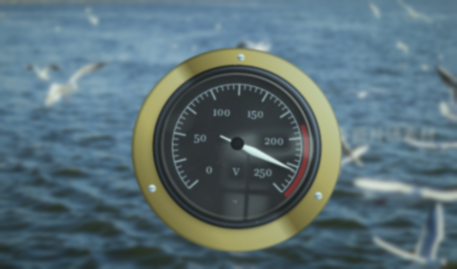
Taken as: 230 V
